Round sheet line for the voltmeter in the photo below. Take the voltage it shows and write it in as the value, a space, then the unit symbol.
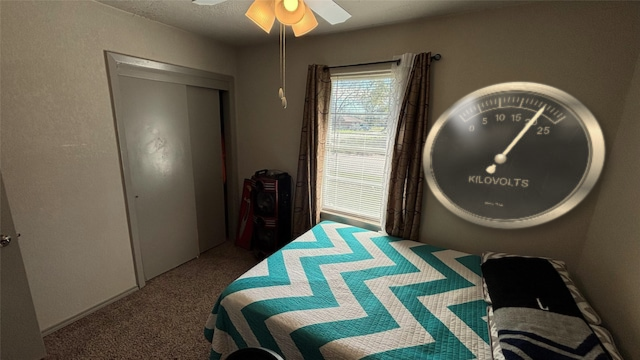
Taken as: 20 kV
